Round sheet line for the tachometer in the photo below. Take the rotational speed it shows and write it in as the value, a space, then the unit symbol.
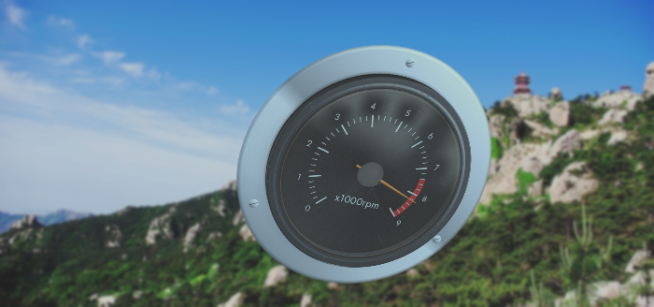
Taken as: 8200 rpm
